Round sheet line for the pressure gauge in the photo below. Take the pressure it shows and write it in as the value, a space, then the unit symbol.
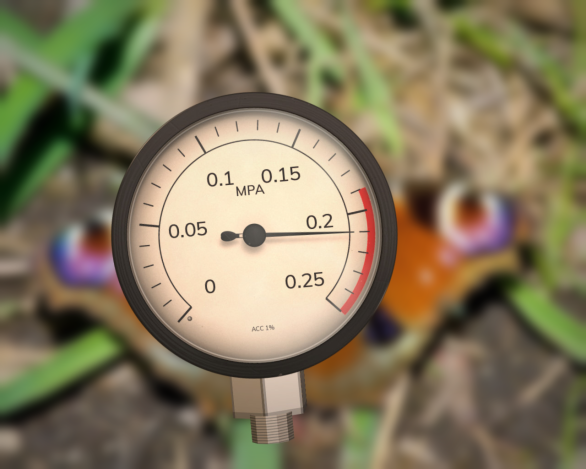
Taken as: 0.21 MPa
